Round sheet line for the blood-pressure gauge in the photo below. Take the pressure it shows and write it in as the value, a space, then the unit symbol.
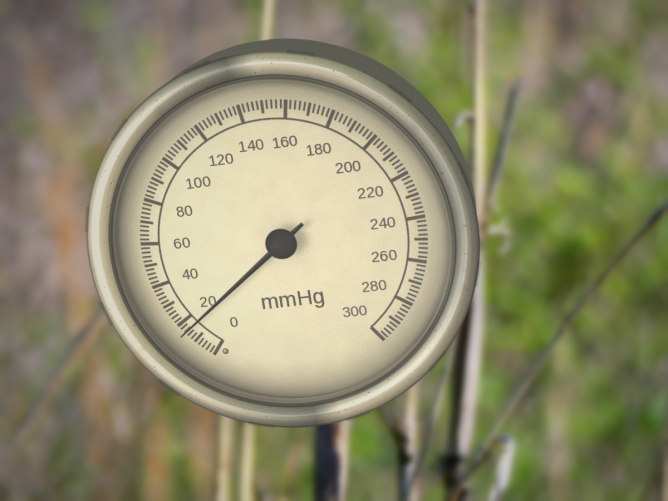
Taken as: 16 mmHg
